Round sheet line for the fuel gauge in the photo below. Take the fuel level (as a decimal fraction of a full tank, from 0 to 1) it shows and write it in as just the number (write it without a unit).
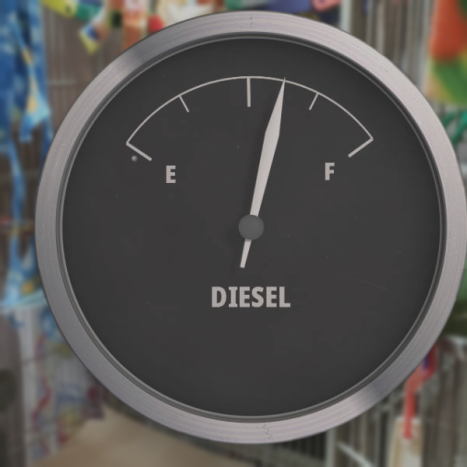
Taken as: 0.625
